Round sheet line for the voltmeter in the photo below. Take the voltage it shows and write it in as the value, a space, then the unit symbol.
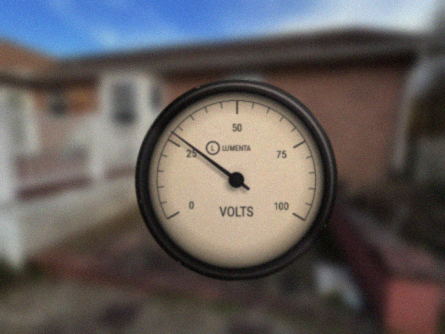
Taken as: 27.5 V
